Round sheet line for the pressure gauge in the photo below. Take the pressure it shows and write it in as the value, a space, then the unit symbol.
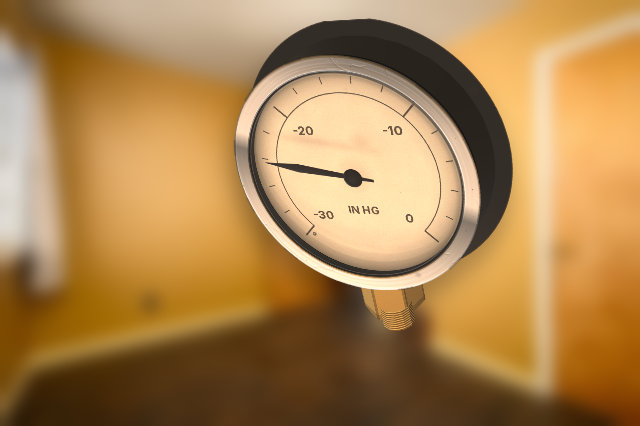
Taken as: -24 inHg
